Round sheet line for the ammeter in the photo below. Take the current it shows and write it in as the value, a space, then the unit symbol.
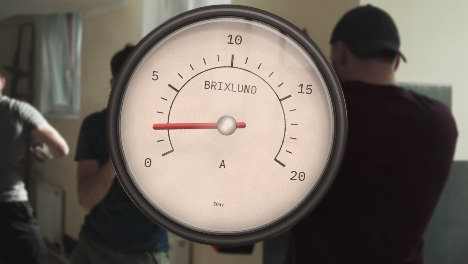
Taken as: 2 A
